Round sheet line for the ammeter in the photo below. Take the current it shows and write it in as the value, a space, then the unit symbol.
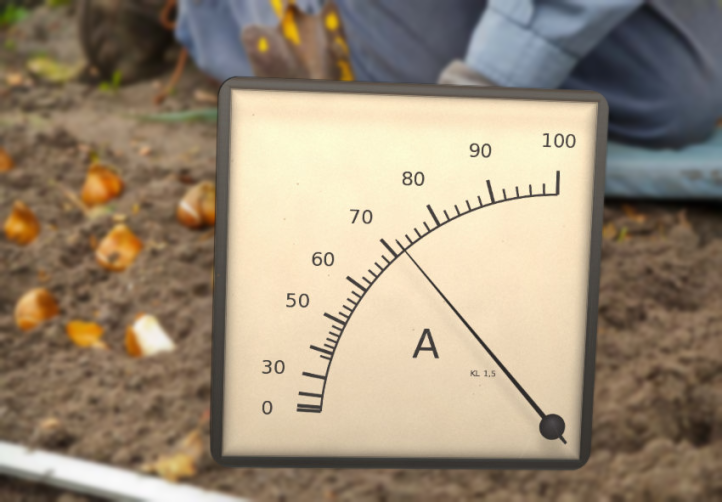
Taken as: 72 A
